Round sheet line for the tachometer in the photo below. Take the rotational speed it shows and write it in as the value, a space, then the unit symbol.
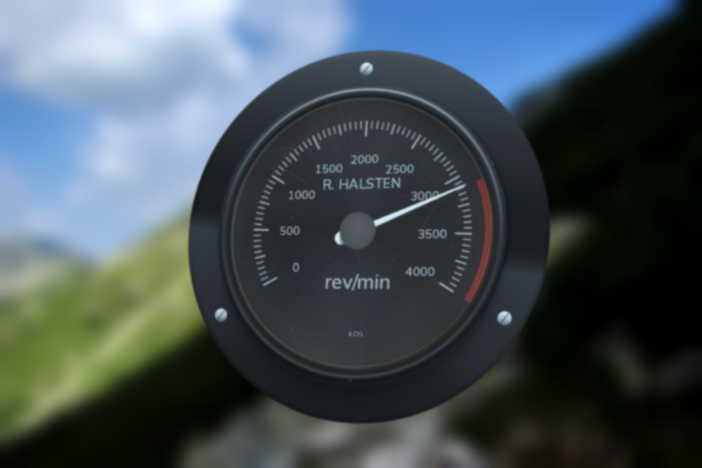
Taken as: 3100 rpm
